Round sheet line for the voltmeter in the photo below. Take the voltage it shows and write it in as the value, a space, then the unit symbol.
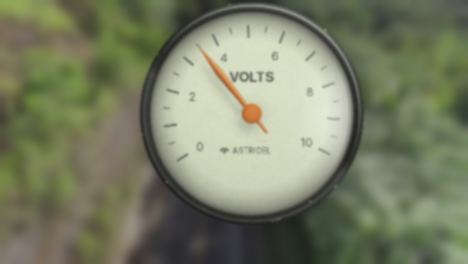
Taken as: 3.5 V
